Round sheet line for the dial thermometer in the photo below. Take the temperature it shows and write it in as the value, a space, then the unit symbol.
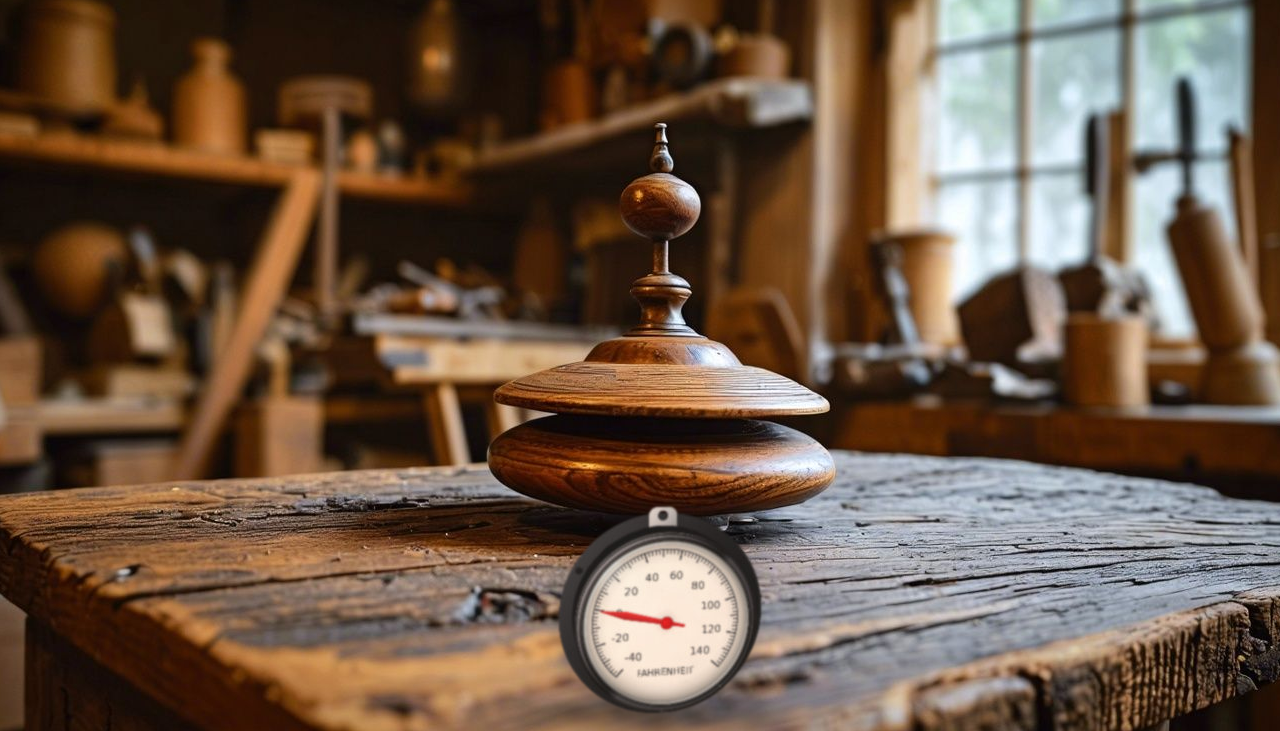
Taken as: 0 °F
